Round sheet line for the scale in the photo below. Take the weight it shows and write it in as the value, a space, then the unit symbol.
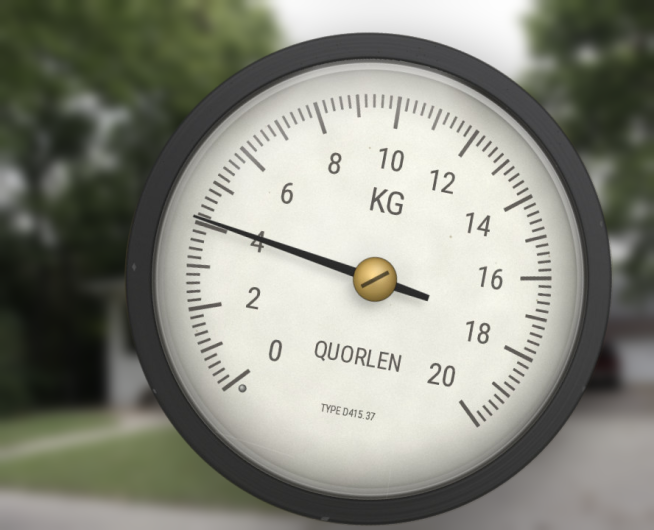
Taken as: 4.1 kg
